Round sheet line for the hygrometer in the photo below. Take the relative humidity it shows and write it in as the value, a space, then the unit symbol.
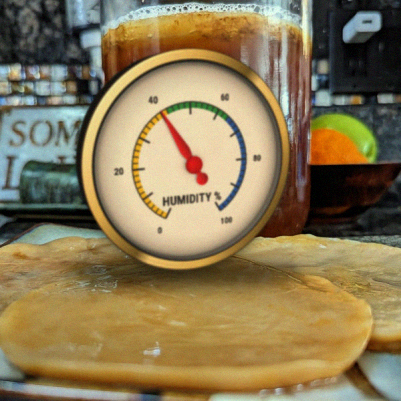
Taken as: 40 %
